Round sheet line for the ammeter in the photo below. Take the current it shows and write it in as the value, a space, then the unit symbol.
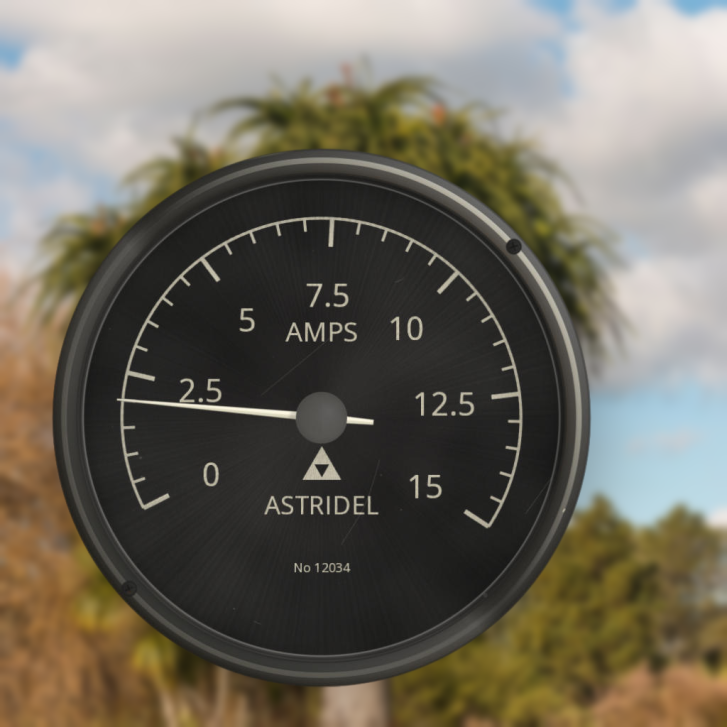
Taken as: 2 A
